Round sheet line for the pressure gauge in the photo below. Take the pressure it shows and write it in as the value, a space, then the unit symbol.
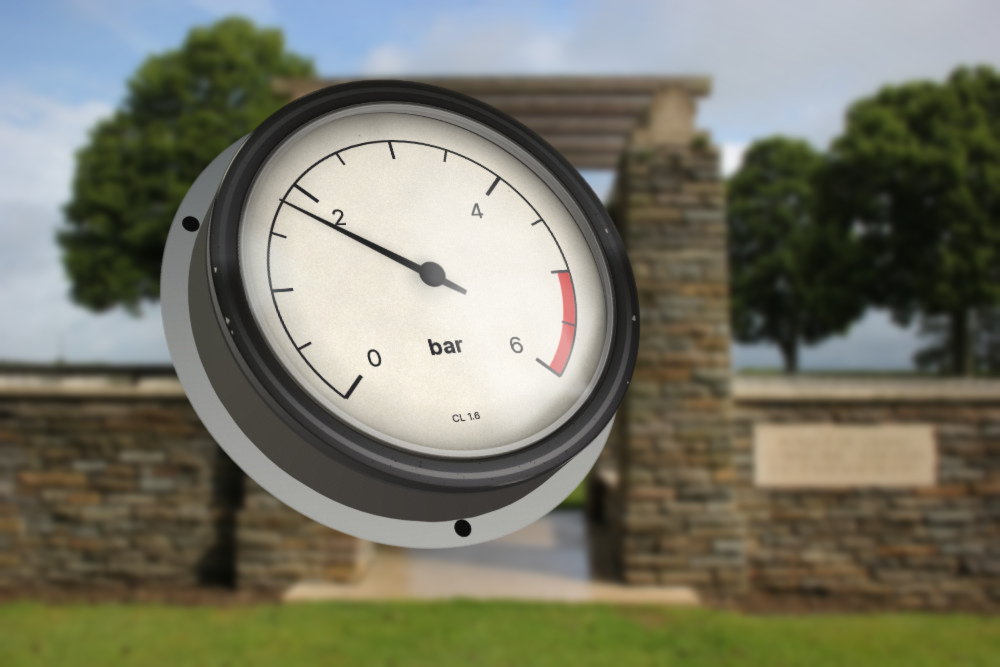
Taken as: 1.75 bar
